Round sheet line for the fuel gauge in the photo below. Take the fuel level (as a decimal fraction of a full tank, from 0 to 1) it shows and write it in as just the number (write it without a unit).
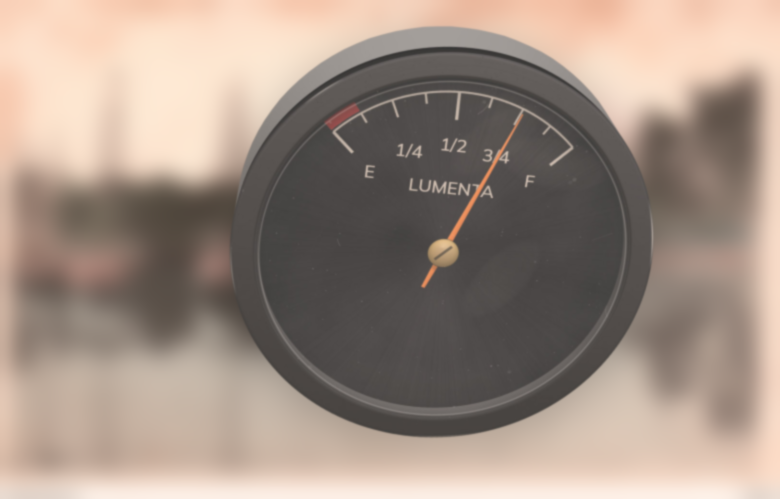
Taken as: 0.75
